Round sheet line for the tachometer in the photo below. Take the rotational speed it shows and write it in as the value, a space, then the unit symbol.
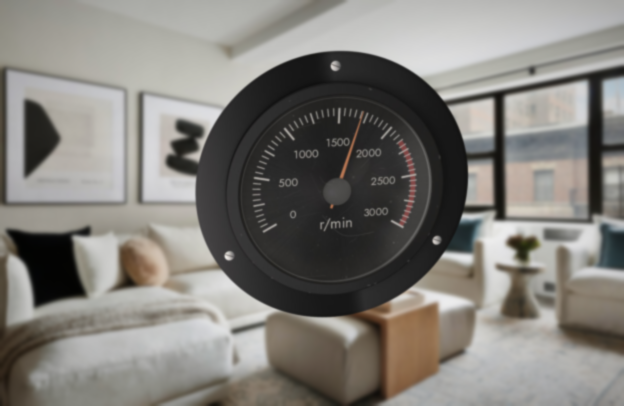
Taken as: 1700 rpm
